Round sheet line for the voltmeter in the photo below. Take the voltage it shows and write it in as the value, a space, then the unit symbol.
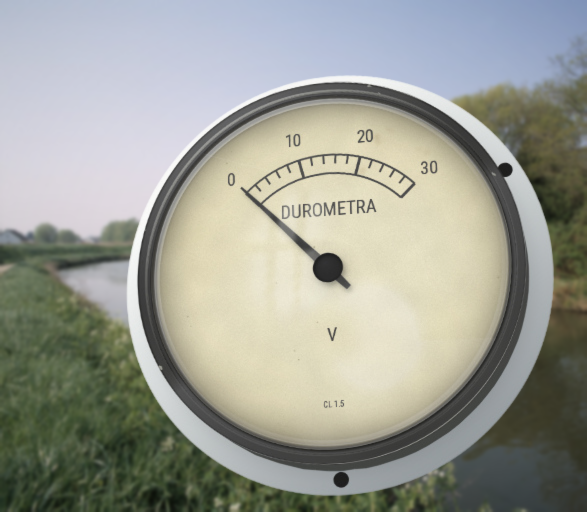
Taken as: 0 V
